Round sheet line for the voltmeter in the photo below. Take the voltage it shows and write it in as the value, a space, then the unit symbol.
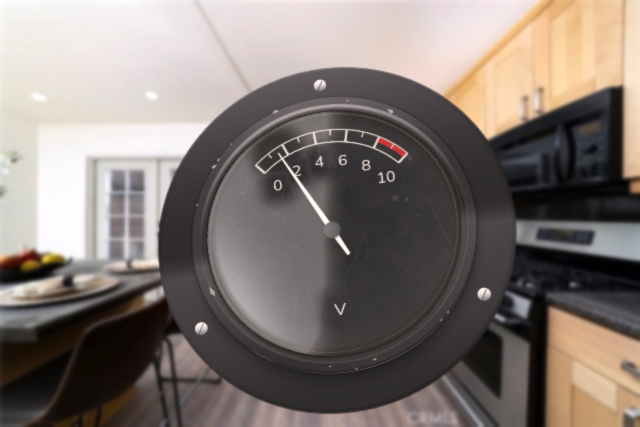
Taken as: 1.5 V
